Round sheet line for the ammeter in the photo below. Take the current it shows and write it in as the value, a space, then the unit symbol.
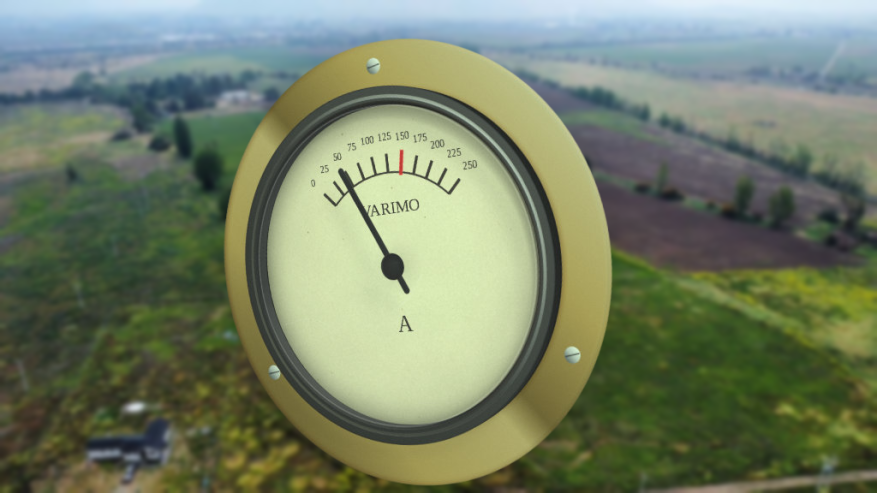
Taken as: 50 A
